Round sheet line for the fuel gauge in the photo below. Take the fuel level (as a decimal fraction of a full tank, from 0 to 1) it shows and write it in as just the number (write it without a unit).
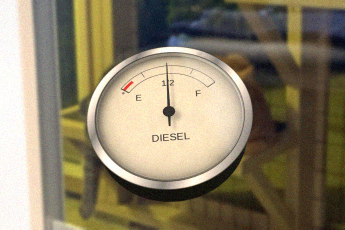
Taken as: 0.5
